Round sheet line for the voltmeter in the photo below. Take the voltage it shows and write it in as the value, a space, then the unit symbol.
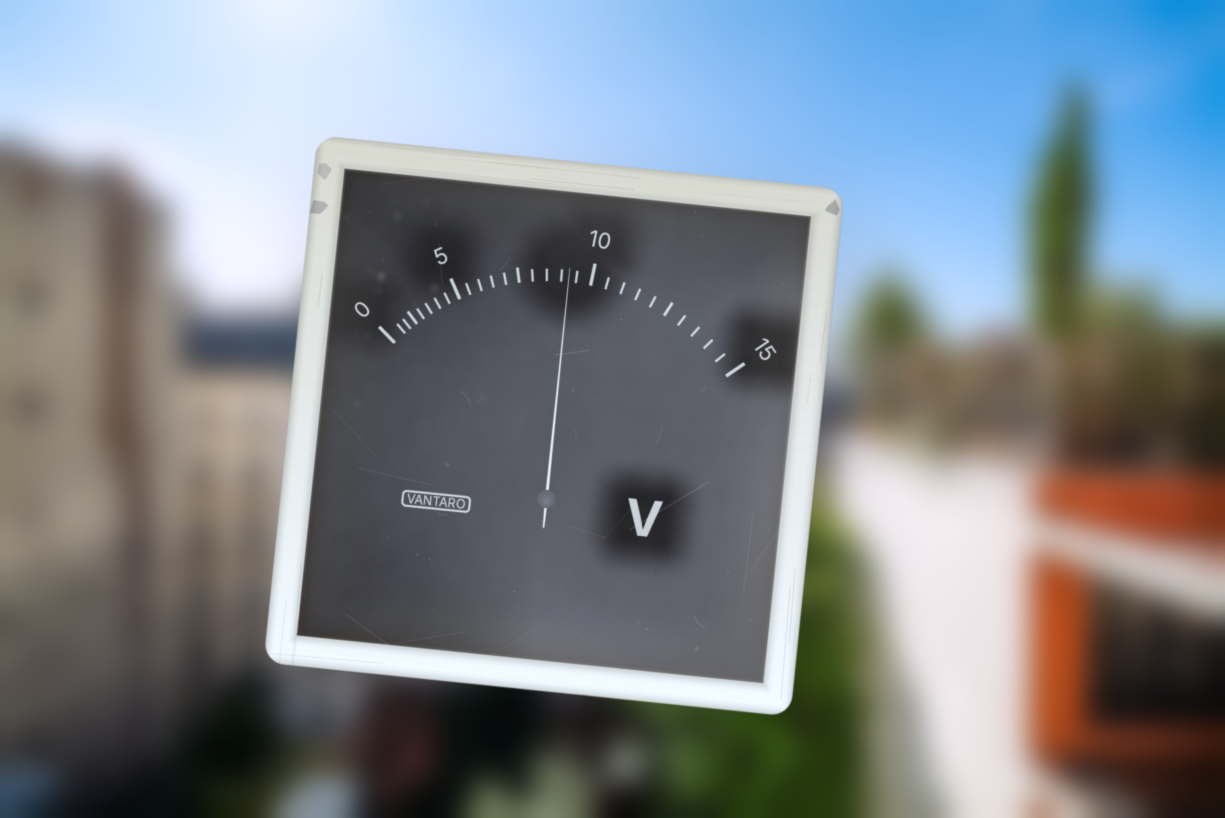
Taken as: 9.25 V
